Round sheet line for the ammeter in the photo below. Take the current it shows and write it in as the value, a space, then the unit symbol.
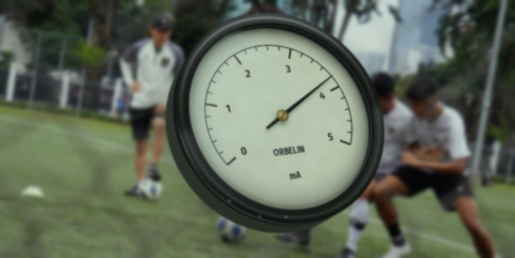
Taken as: 3.8 mA
